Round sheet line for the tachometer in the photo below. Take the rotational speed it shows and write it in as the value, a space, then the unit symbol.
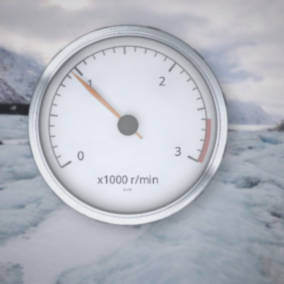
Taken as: 950 rpm
